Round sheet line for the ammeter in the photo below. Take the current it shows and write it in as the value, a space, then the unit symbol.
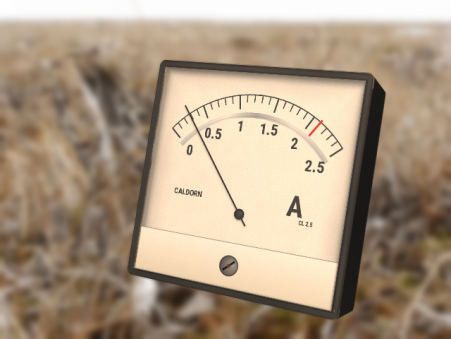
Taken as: 0.3 A
